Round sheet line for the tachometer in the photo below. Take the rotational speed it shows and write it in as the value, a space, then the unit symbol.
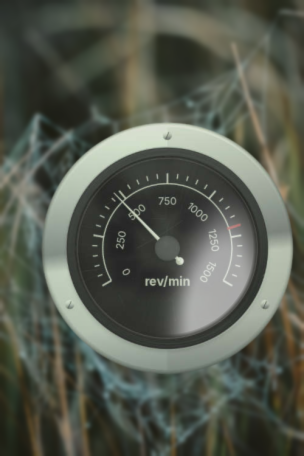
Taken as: 475 rpm
